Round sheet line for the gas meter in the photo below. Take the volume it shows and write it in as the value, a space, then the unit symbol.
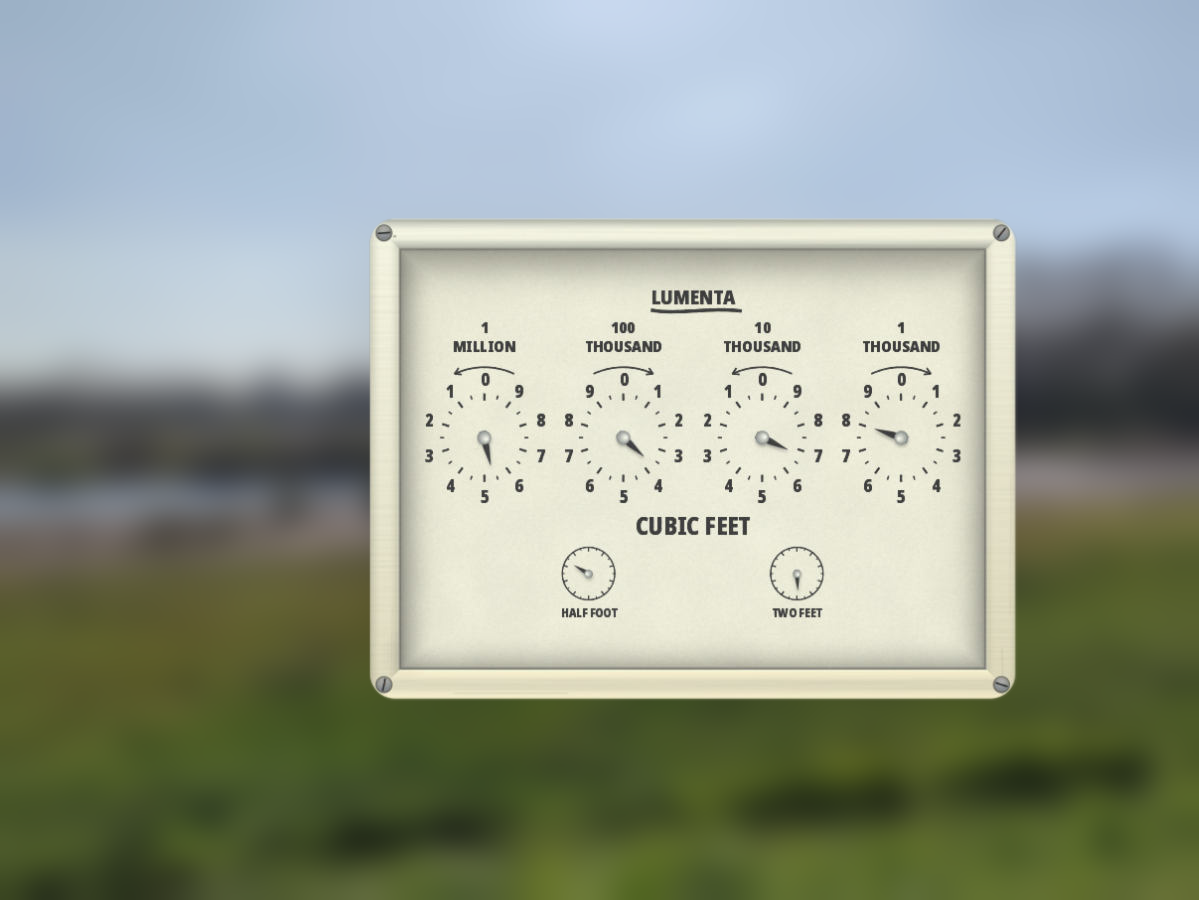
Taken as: 536800 ft³
